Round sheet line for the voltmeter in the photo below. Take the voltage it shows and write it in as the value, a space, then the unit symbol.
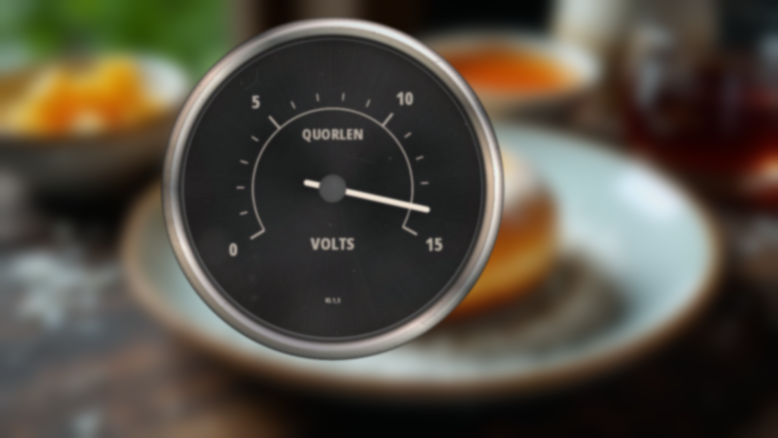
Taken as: 14 V
